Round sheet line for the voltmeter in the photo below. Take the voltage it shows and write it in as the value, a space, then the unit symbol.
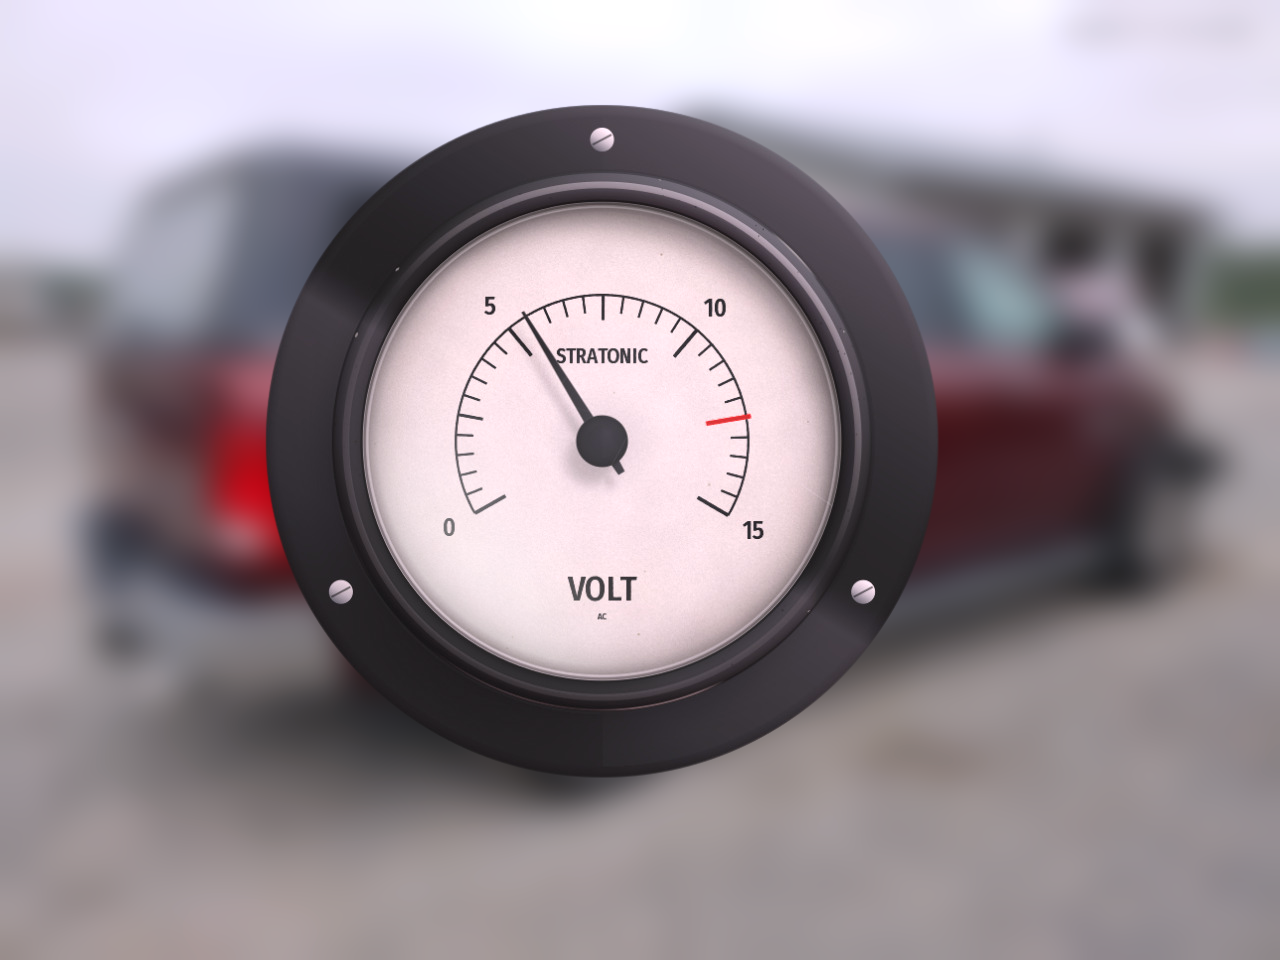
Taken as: 5.5 V
